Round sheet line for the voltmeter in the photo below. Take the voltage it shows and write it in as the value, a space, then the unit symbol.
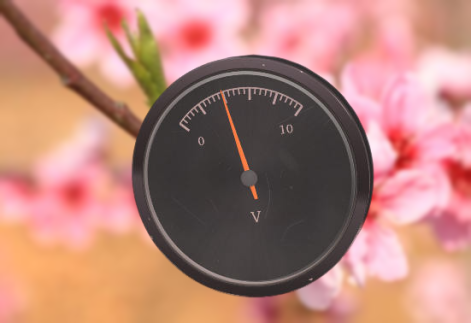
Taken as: 4 V
